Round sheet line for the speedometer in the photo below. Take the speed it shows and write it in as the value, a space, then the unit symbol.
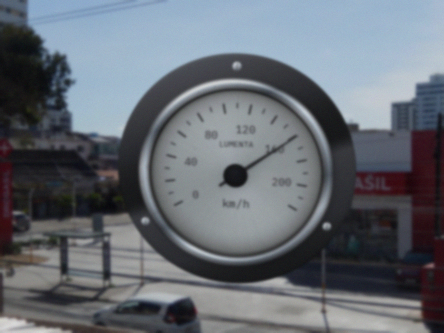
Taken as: 160 km/h
